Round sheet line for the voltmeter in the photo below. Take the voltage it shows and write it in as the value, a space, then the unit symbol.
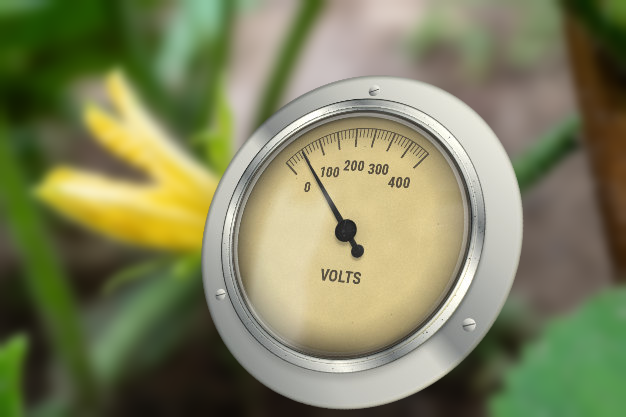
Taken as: 50 V
